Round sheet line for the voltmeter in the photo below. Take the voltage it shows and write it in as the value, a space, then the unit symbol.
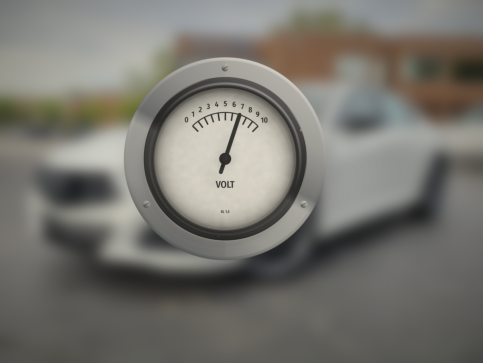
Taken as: 7 V
